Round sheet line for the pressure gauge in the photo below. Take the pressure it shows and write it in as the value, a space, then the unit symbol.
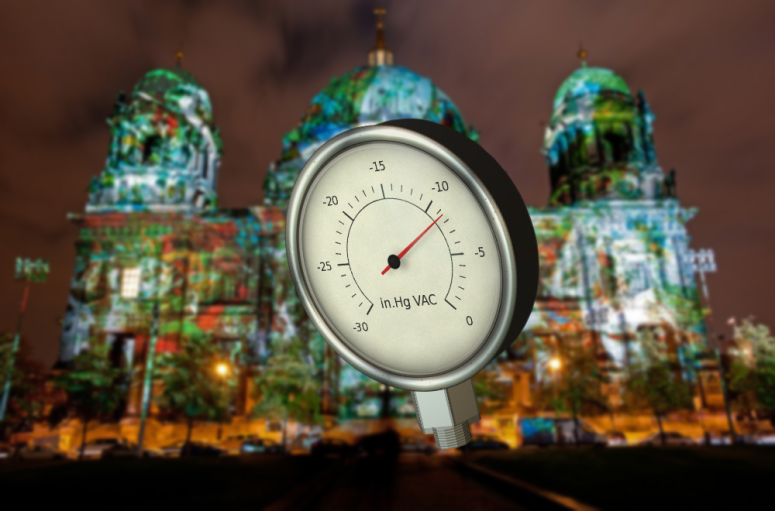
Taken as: -8.5 inHg
